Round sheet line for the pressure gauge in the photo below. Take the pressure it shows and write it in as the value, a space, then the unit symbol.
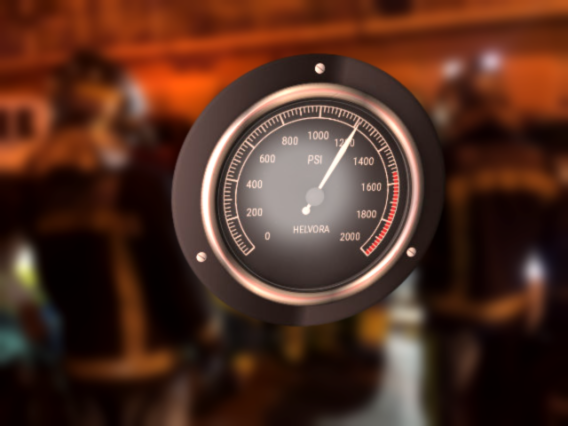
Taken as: 1200 psi
